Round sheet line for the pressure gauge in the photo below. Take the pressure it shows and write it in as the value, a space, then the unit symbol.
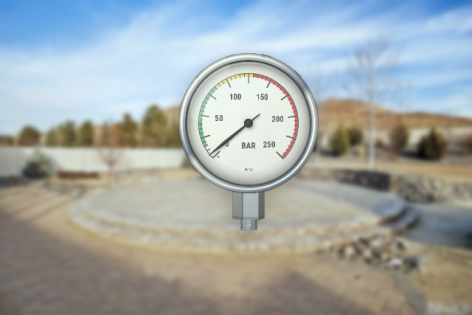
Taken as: 5 bar
